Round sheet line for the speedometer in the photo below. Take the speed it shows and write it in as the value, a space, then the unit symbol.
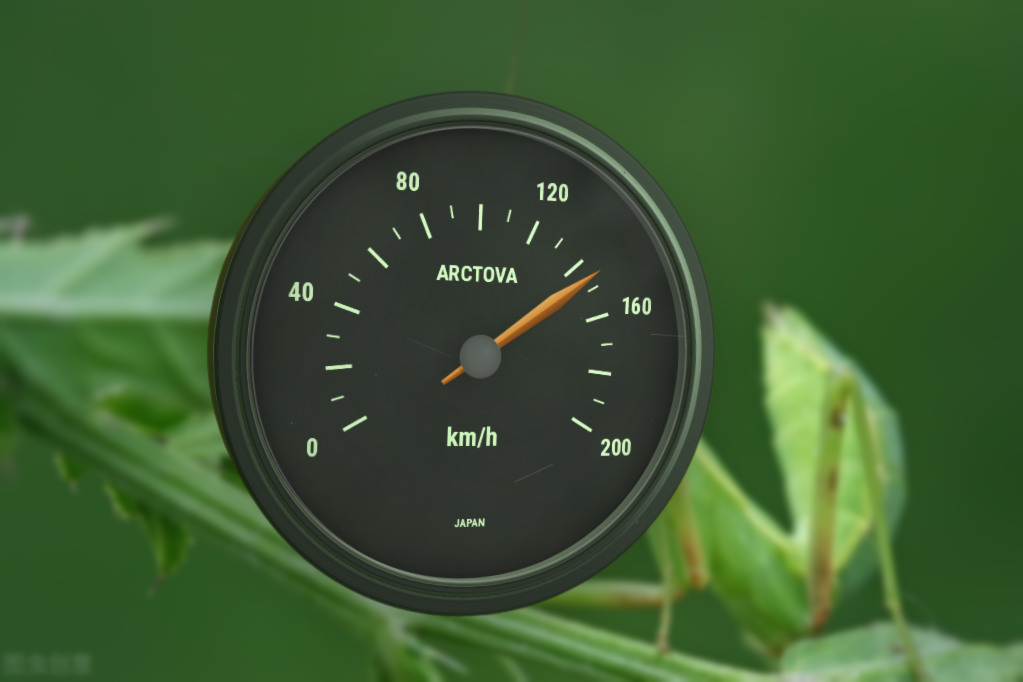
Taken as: 145 km/h
